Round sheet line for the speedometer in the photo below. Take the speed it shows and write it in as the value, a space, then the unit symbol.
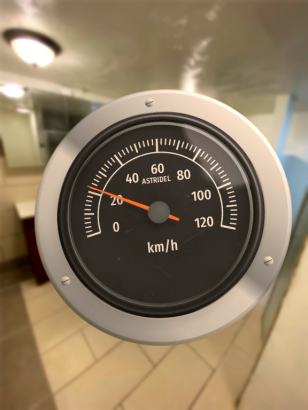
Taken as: 22 km/h
